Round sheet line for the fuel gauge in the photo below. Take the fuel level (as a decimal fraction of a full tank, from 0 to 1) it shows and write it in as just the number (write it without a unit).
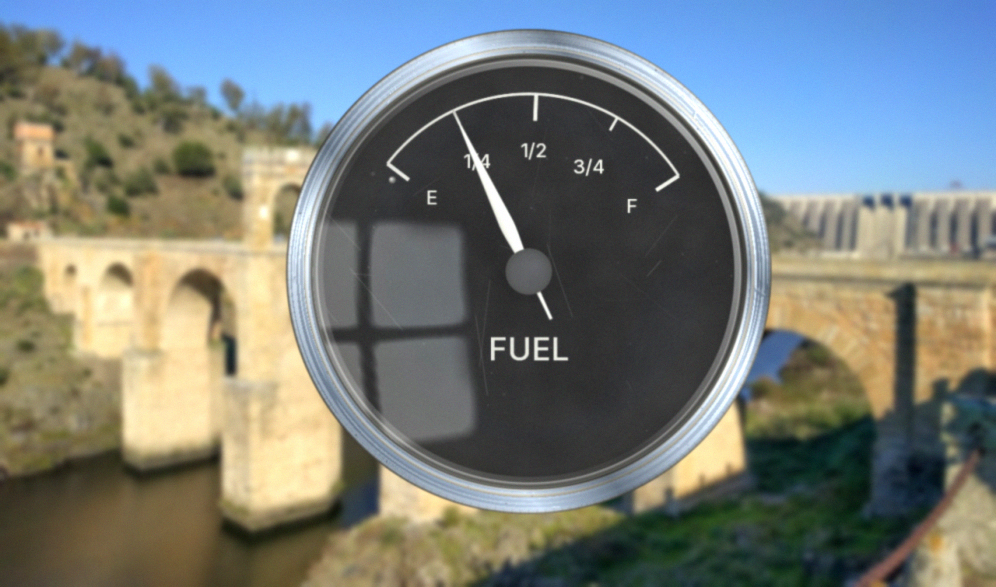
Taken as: 0.25
